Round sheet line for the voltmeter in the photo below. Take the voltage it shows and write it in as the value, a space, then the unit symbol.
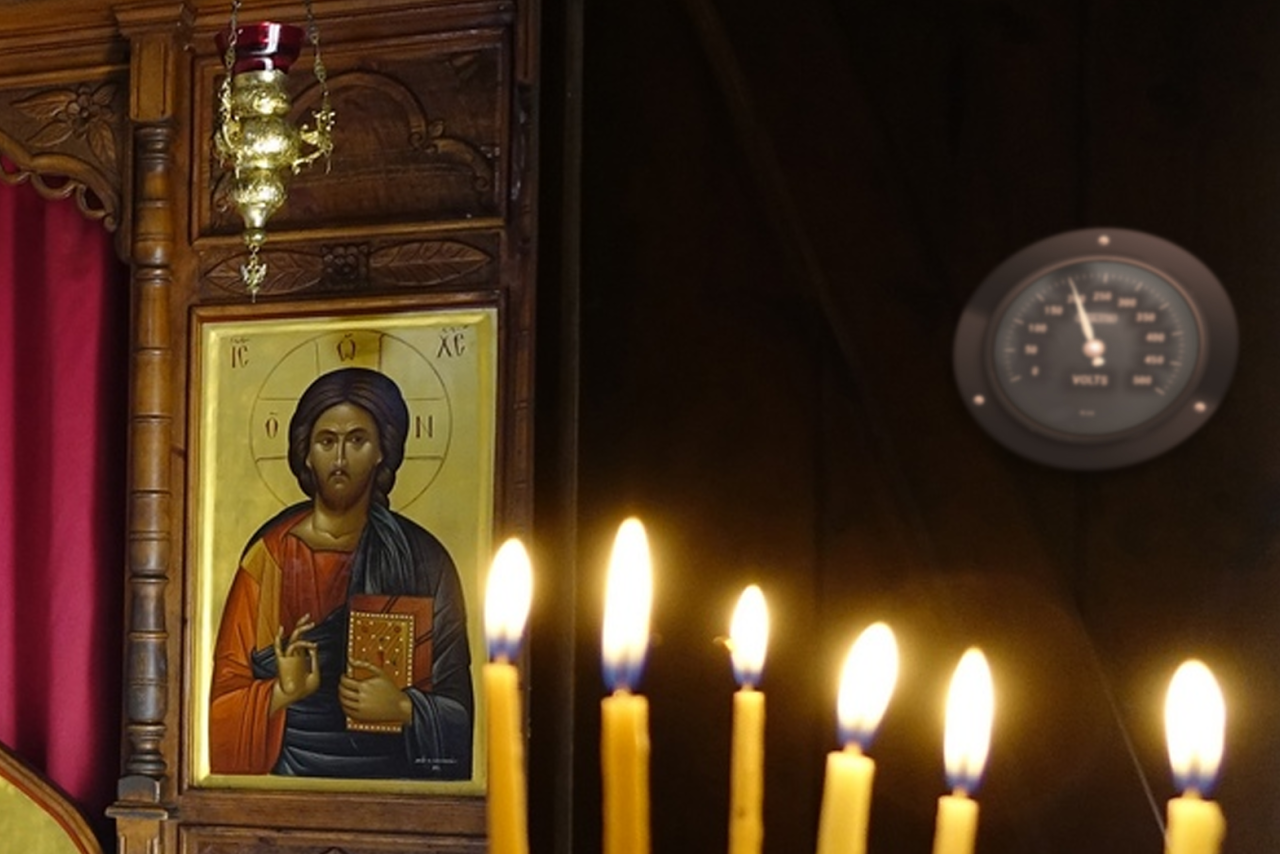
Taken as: 200 V
